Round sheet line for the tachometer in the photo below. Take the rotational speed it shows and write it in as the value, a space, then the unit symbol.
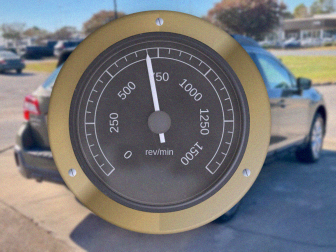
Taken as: 700 rpm
